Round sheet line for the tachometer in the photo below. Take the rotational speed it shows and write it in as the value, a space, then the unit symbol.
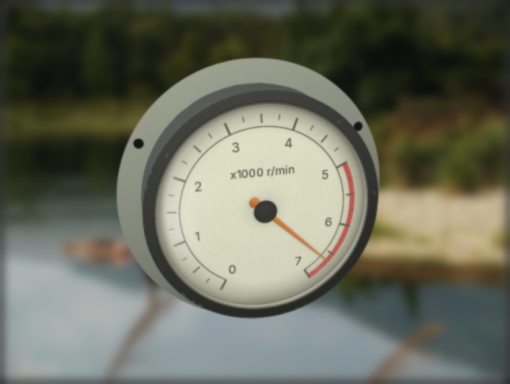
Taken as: 6625 rpm
